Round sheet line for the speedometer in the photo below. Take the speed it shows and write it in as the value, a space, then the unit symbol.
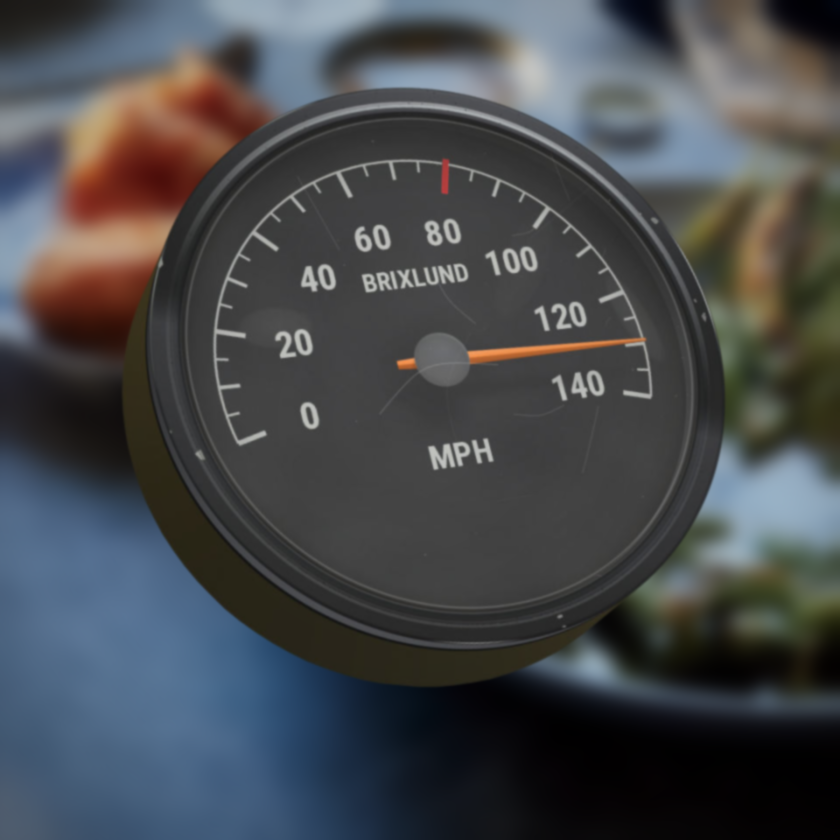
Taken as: 130 mph
